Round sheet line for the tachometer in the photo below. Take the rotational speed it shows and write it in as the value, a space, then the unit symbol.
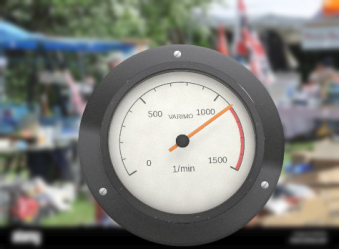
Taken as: 1100 rpm
